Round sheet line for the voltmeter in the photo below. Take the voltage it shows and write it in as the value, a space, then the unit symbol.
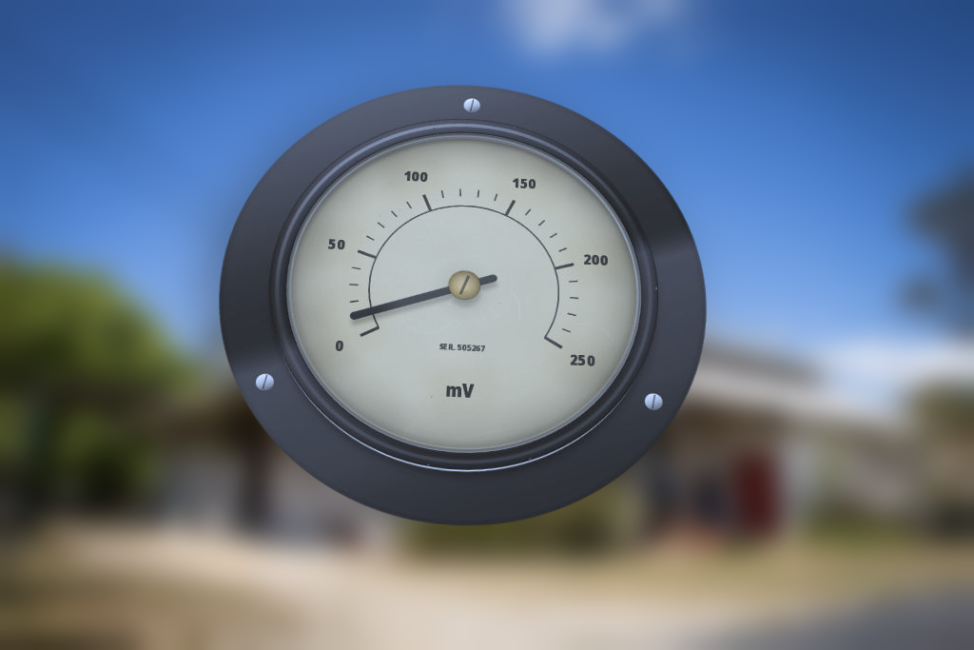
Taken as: 10 mV
